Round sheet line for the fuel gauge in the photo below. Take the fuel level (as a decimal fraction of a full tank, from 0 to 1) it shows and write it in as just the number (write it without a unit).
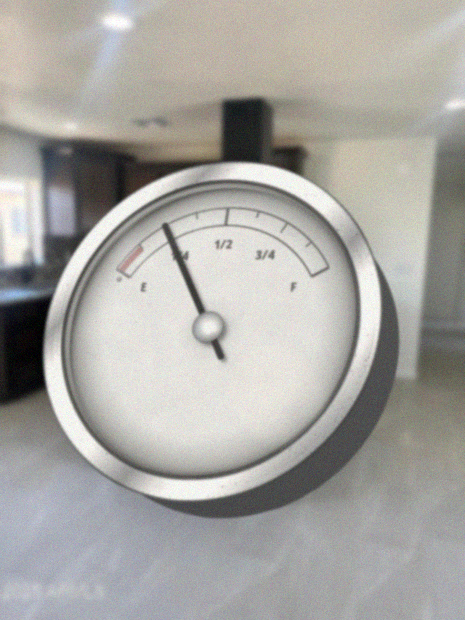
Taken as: 0.25
